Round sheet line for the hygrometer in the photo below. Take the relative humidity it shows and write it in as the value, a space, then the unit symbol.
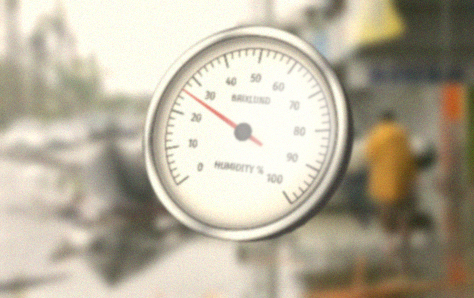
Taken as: 26 %
